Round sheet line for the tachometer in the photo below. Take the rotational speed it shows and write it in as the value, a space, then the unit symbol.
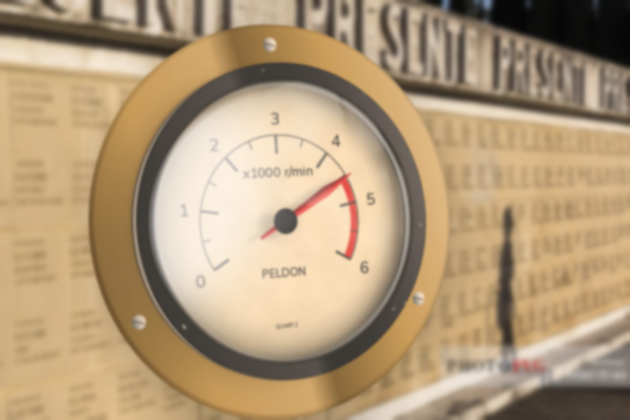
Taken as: 4500 rpm
